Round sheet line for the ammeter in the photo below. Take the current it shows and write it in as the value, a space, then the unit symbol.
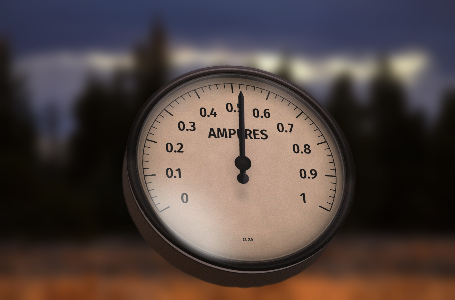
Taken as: 0.52 A
